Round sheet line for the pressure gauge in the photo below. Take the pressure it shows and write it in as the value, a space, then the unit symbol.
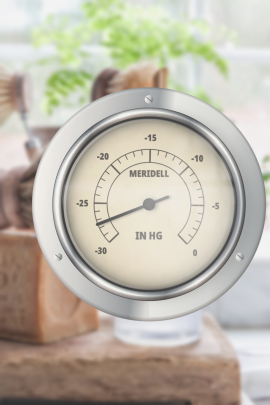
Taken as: -27.5 inHg
